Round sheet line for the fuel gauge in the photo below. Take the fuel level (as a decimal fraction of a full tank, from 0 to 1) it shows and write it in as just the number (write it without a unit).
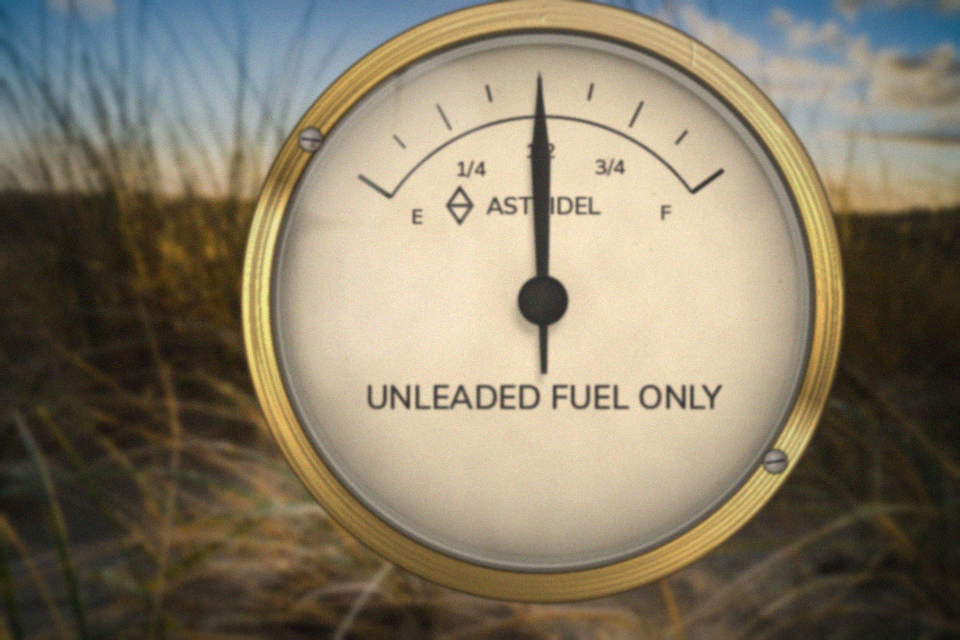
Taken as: 0.5
